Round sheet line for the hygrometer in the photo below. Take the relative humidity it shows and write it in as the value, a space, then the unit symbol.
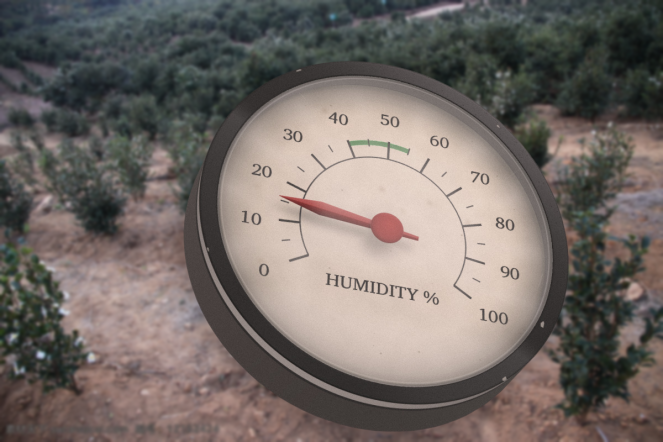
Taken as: 15 %
